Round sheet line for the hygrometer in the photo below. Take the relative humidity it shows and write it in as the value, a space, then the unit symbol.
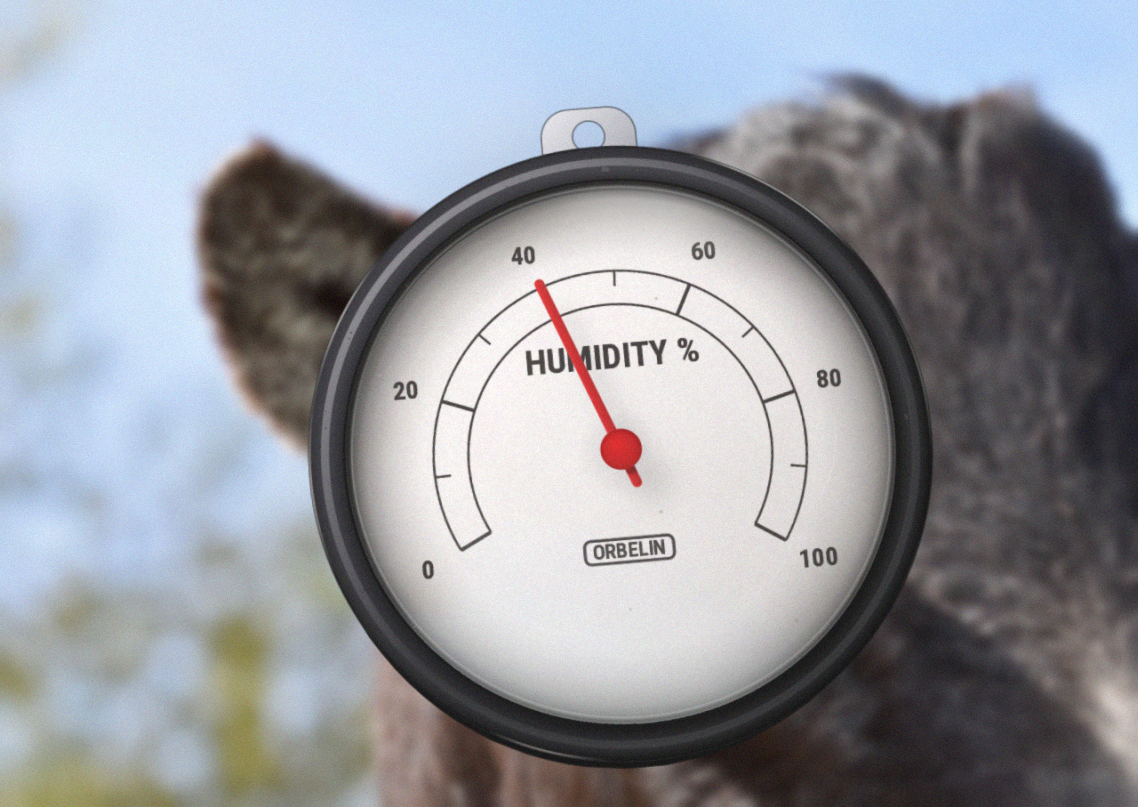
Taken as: 40 %
